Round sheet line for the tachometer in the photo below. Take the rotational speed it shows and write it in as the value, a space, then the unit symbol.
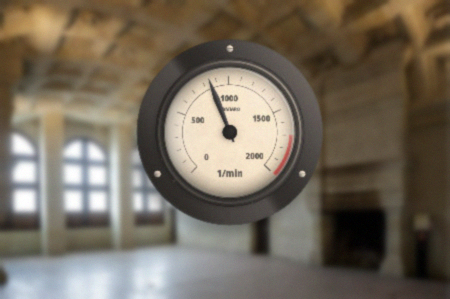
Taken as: 850 rpm
